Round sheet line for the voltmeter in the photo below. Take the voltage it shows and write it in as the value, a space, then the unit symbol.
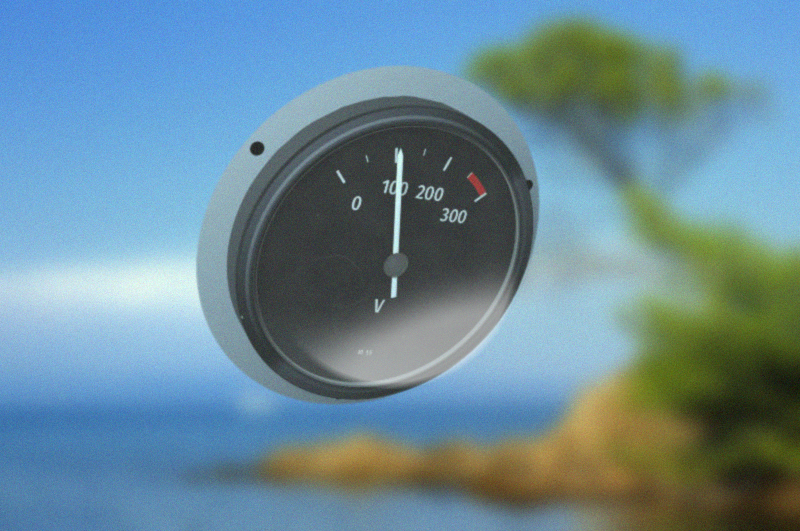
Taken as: 100 V
